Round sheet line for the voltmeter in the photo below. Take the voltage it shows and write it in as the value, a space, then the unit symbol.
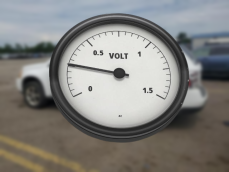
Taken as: 0.25 V
